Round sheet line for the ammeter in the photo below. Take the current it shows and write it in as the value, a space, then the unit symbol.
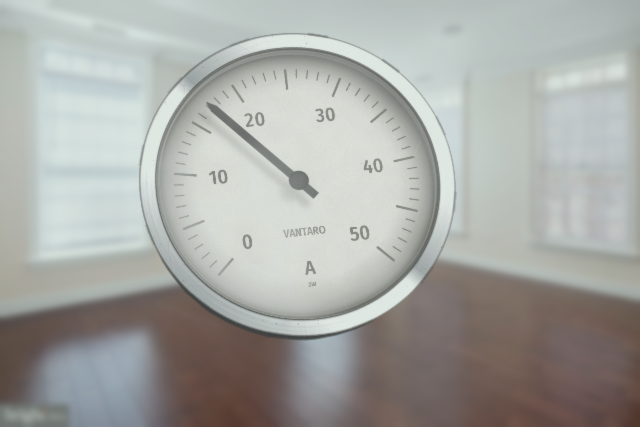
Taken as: 17 A
